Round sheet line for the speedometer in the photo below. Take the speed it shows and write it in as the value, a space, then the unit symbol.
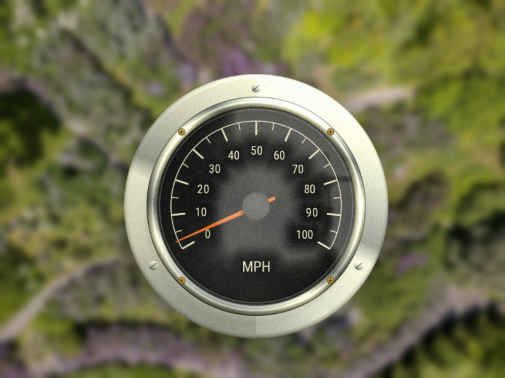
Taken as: 2.5 mph
